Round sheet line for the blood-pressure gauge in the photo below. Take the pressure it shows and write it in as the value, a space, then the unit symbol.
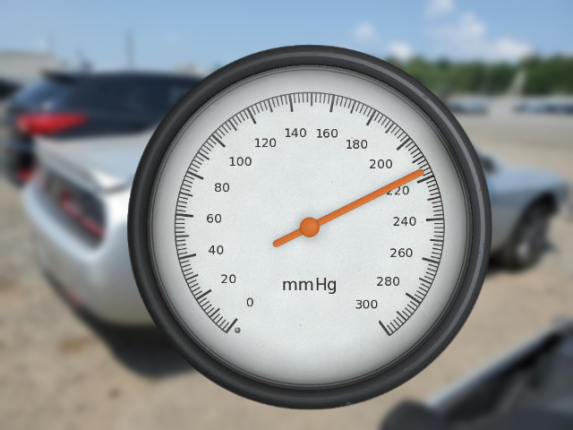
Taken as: 216 mmHg
